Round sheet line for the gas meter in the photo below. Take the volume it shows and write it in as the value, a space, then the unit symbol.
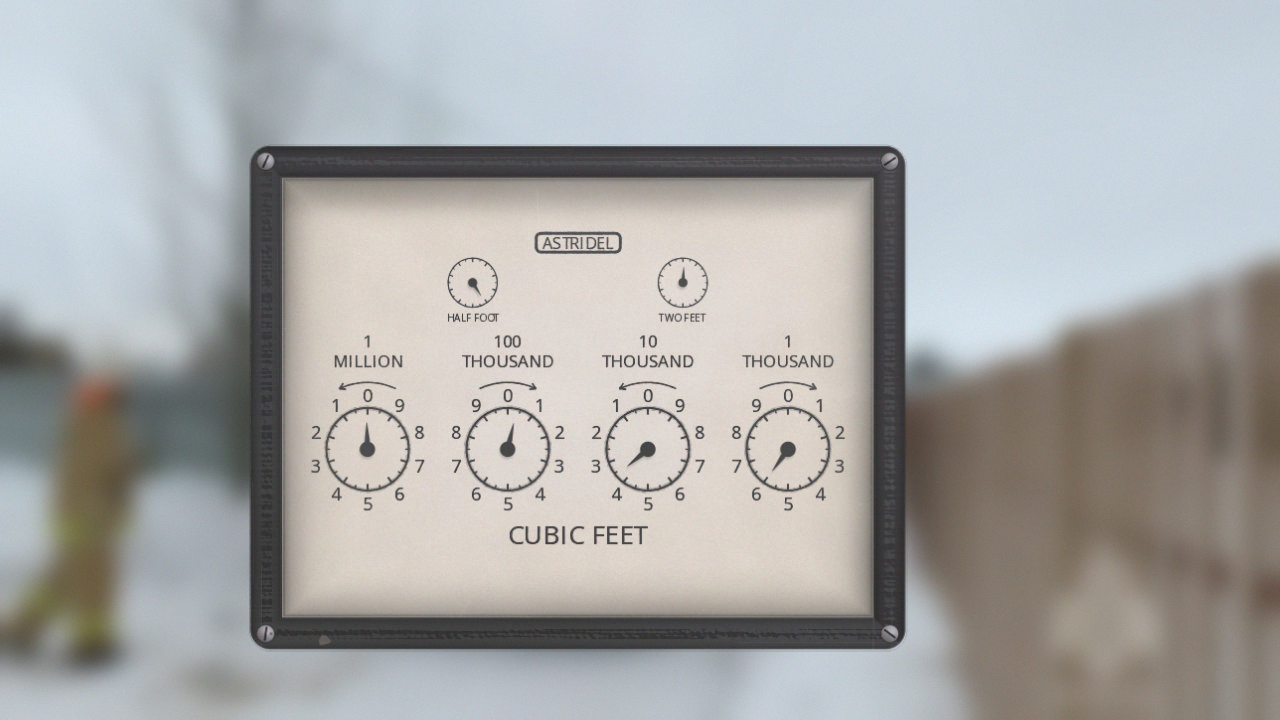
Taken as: 3600 ft³
